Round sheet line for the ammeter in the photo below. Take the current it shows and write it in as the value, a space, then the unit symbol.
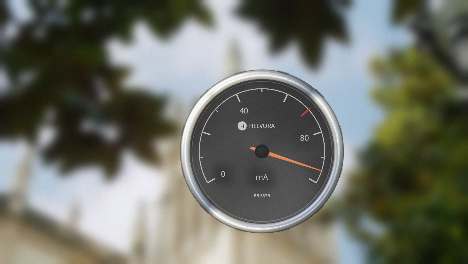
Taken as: 95 mA
